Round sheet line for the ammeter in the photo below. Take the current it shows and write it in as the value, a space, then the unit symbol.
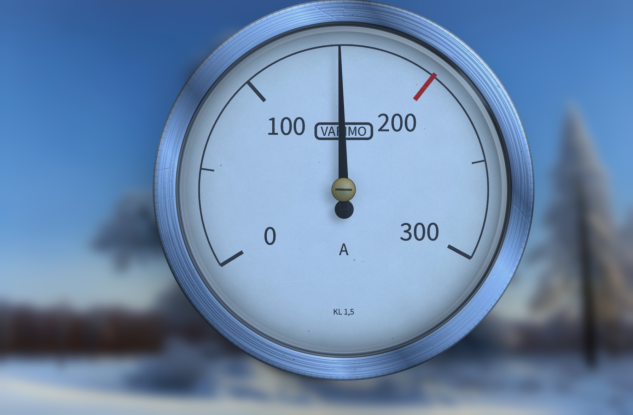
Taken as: 150 A
